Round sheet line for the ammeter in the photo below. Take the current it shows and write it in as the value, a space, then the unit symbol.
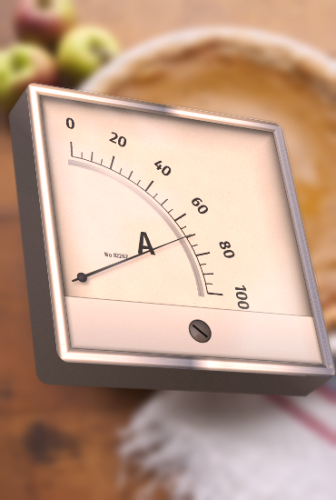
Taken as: 70 A
